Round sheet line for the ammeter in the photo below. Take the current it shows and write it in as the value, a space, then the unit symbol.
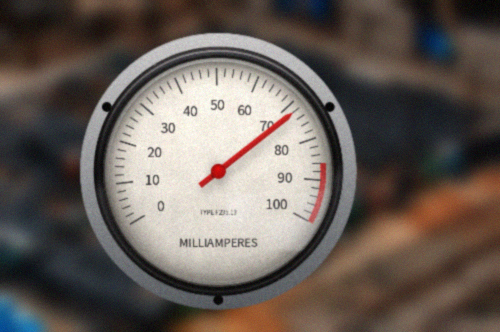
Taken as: 72 mA
